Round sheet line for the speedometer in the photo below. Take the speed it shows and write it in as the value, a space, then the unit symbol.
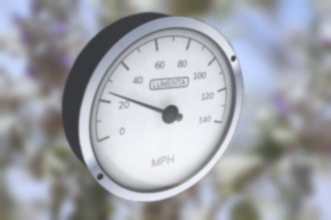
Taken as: 25 mph
